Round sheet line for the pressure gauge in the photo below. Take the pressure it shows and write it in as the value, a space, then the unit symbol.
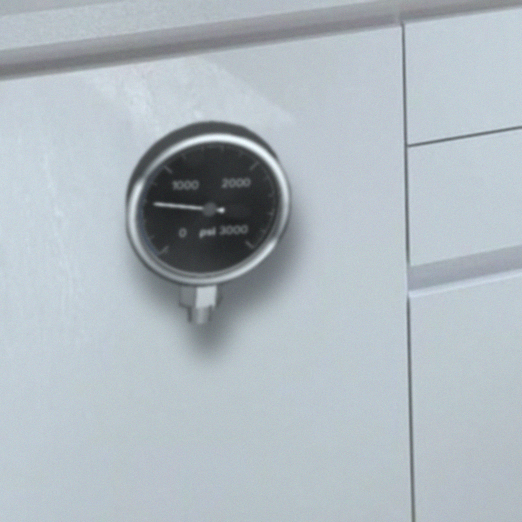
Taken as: 600 psi
